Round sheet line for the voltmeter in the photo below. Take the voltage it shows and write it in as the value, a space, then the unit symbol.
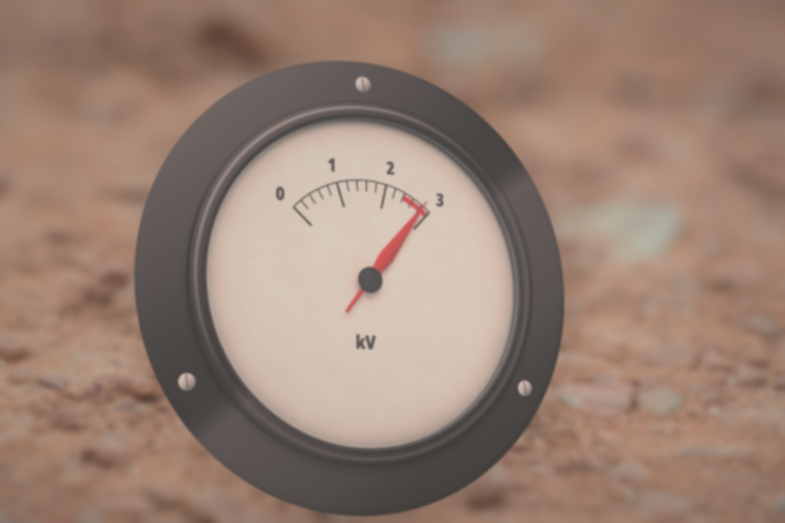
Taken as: 2.8 kV
